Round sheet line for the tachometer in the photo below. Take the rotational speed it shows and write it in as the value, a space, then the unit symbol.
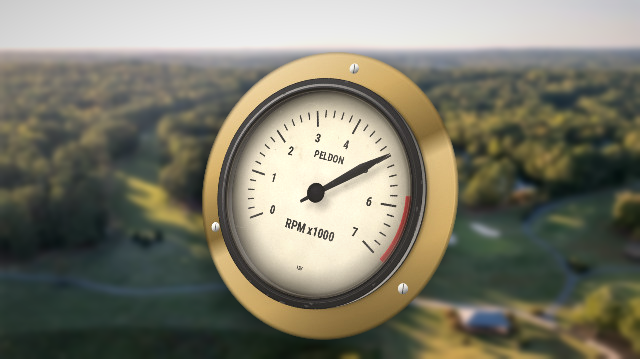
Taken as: 5000 rpm
